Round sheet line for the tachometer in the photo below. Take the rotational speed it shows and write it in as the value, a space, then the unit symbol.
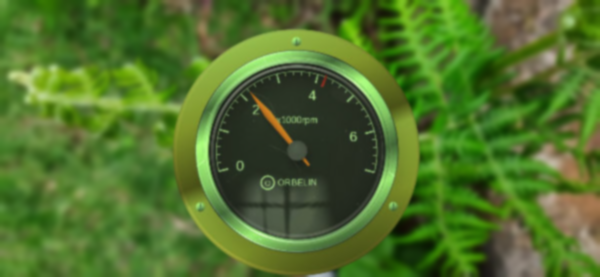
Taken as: 2200 rpm
